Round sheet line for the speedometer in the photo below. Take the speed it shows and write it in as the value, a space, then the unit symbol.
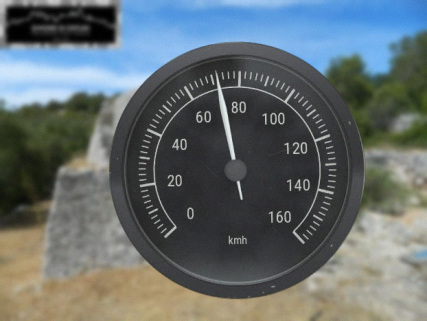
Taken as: 72 km/h
